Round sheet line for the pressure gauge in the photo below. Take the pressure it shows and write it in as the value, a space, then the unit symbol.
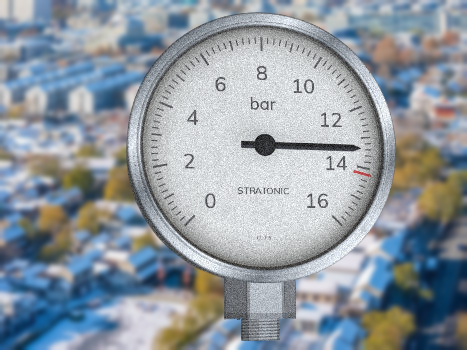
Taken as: 13.4 bar
